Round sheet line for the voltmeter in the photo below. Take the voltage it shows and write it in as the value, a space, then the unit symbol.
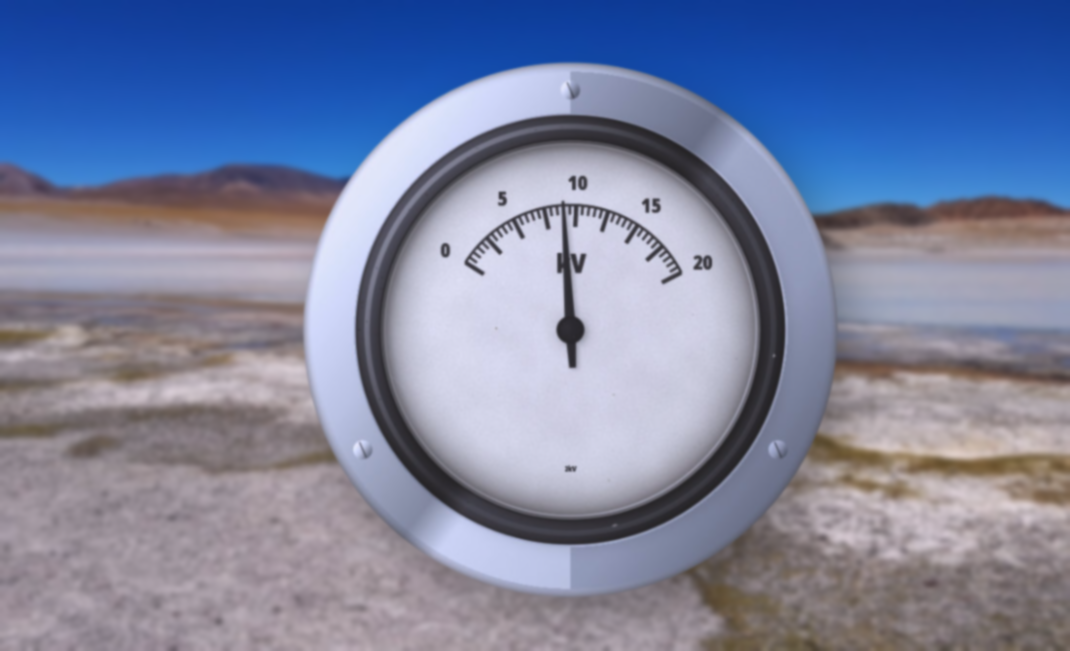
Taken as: 9 kV
